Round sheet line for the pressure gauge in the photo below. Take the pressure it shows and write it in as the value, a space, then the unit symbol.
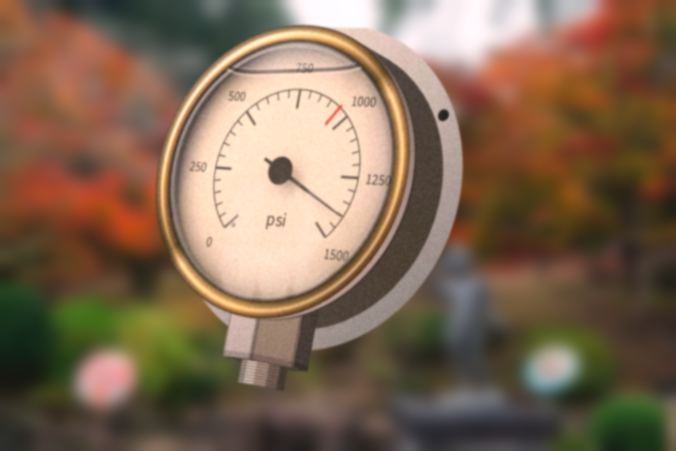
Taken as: 1400 psi
